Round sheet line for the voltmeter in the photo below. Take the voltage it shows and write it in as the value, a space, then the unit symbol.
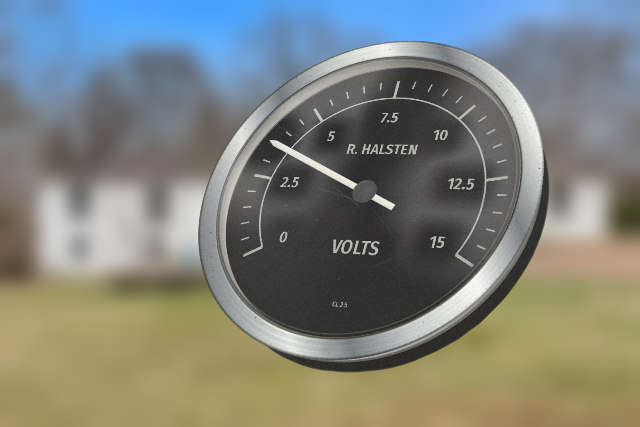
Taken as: 3.5 V
